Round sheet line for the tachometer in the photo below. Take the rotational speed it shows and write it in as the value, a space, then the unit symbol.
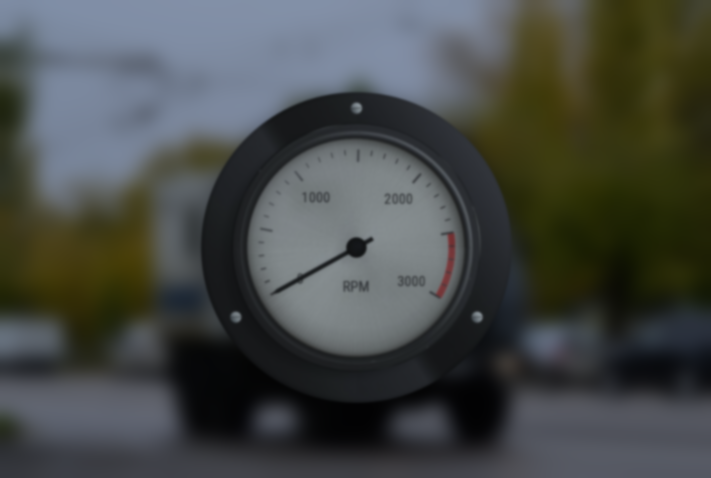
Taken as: 0 rpm
